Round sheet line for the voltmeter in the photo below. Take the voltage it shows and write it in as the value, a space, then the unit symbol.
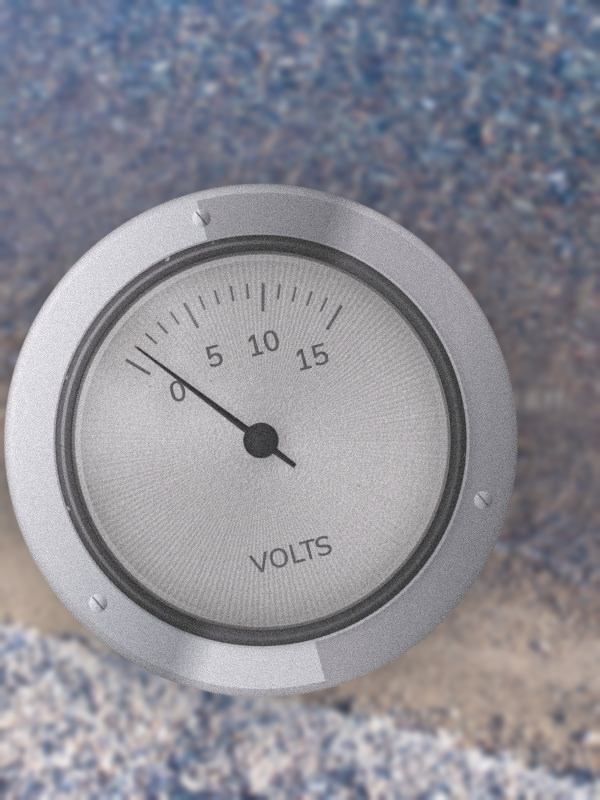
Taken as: 1 V
